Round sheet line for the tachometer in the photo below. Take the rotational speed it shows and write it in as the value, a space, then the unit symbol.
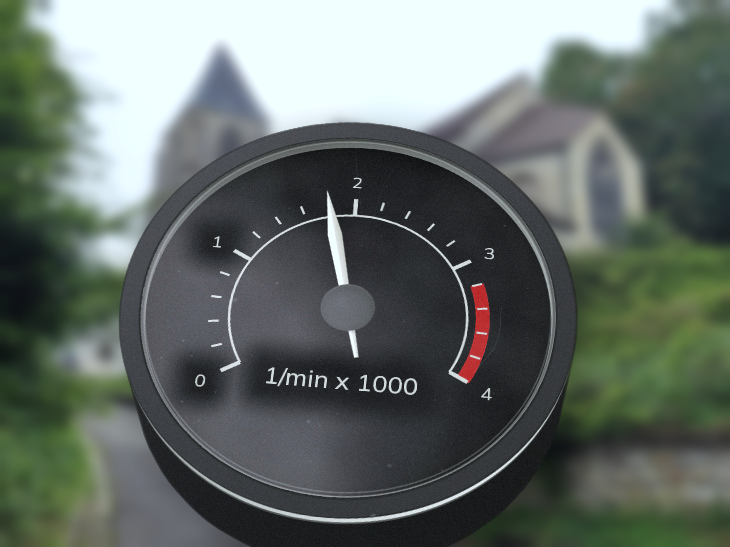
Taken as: 1800 rpm
